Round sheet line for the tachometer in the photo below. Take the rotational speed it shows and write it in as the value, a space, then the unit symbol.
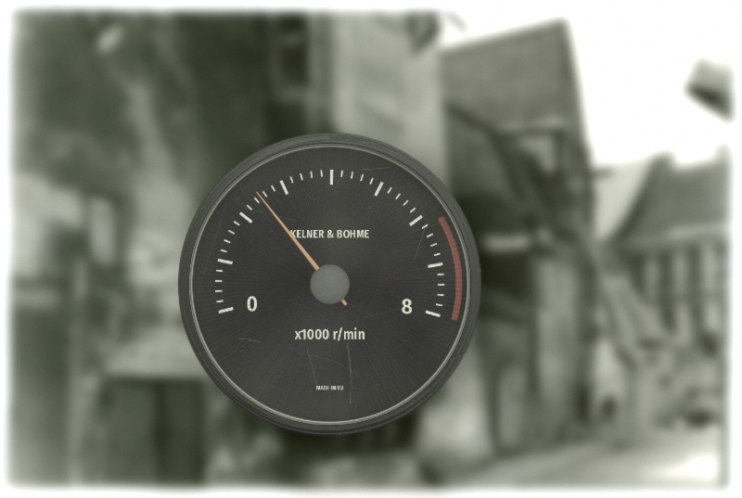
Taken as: 2500 rpm
